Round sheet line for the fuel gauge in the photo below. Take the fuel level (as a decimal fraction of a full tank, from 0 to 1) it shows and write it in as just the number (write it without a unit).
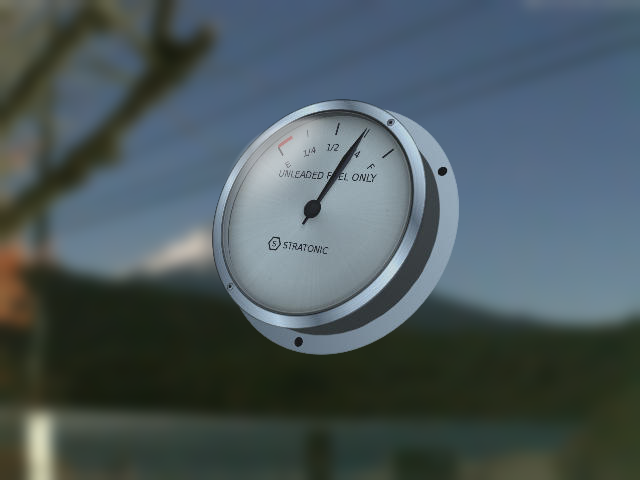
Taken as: 0.75
